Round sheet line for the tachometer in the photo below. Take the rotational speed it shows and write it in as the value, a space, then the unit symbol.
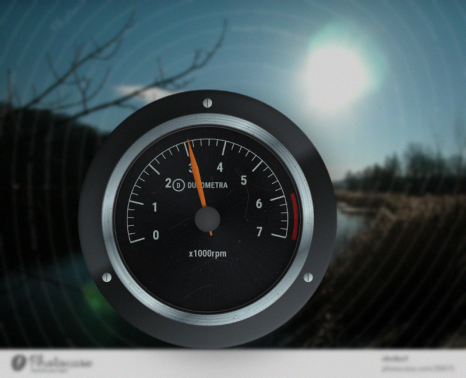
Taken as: 3100 rpm
